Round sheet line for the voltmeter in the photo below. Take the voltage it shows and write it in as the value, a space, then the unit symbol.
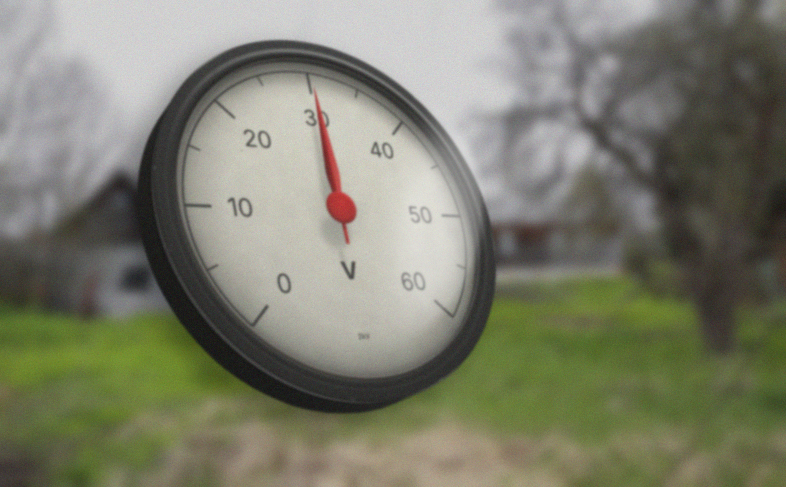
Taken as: 30 V
